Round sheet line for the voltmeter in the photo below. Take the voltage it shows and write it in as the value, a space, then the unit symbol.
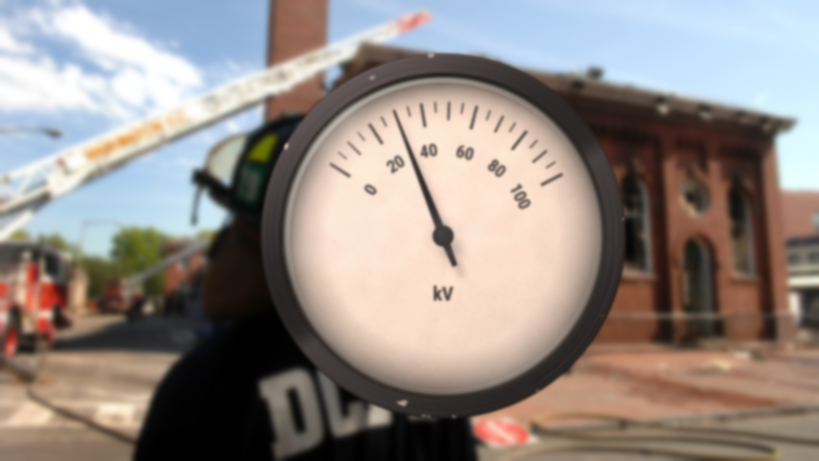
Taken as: 30 kV
